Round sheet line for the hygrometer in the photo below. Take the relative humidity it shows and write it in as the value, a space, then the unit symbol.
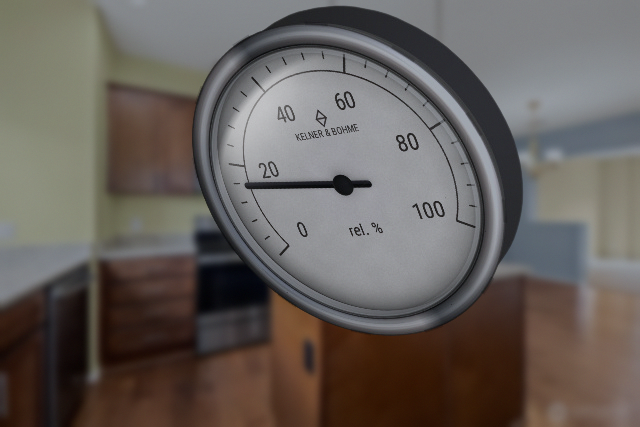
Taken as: 16 %
